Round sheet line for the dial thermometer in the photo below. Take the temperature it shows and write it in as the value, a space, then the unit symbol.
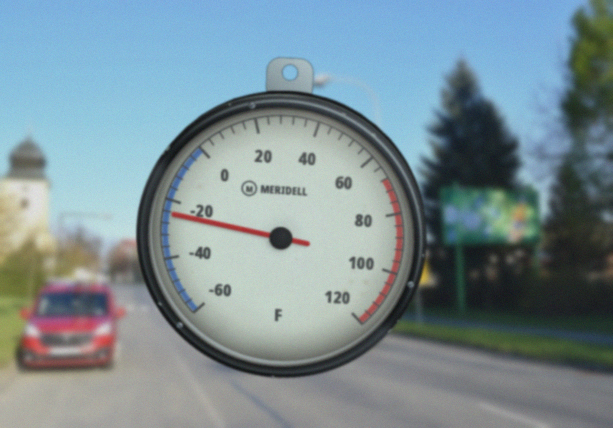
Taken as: -24 °F
